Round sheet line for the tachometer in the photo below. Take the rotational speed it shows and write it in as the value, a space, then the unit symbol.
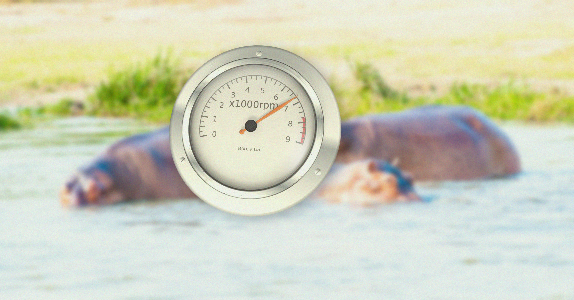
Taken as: 6750 rpm
